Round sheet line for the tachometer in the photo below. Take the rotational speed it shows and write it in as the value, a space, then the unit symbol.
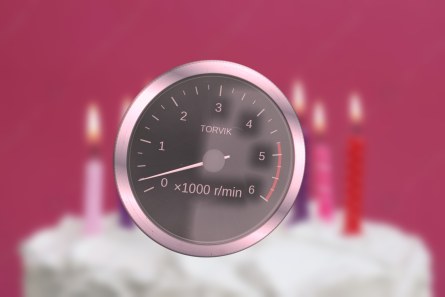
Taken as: 250 rpm
